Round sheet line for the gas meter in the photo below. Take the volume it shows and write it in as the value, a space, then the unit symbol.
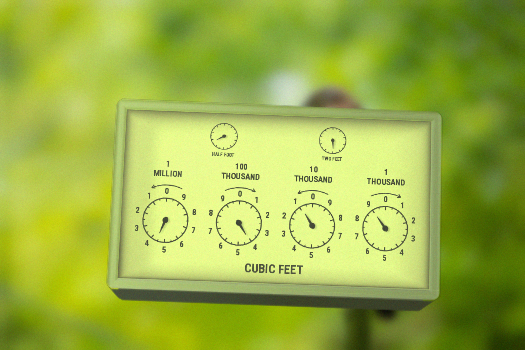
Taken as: 440900 ft³
